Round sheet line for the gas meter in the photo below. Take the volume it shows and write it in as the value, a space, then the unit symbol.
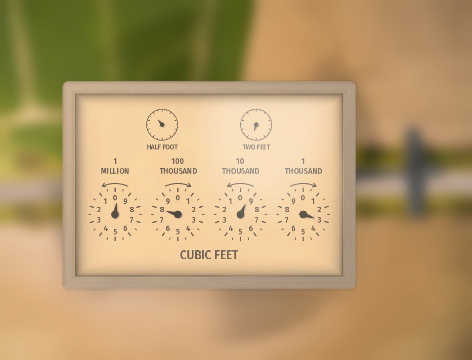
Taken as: 979300 ft³
